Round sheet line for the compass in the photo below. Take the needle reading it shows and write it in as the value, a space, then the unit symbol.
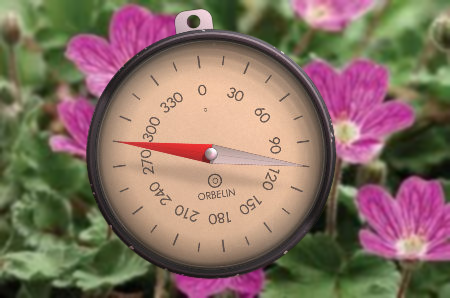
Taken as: 285 °
